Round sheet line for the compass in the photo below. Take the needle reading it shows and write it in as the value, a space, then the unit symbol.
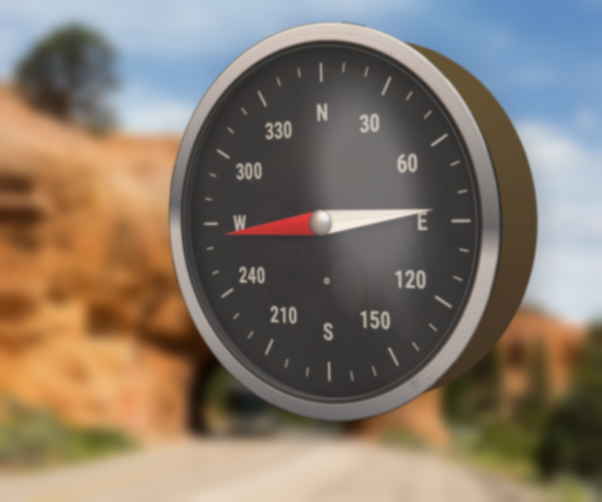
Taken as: 265 °
